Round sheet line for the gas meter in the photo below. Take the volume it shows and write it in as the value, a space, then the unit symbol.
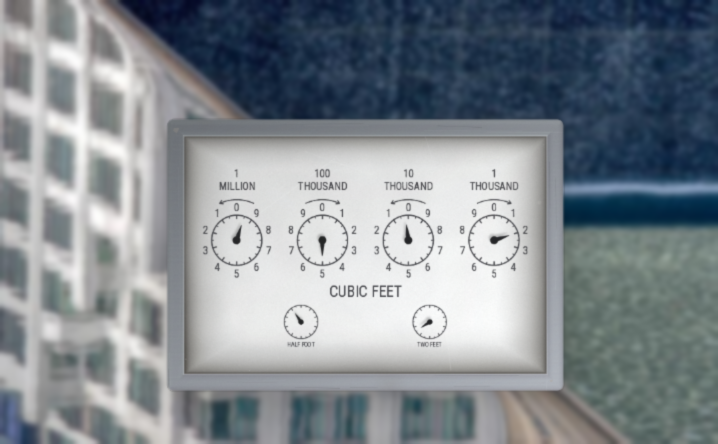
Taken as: 950200 ft³
